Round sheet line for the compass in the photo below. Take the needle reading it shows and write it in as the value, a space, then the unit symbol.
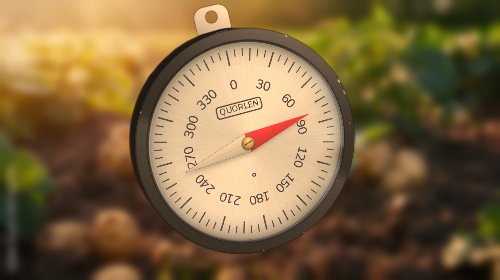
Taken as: 80 °
